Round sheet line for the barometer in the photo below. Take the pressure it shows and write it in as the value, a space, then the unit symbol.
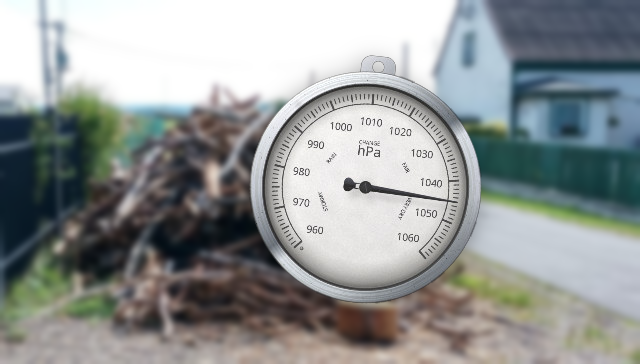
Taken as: 1045 hPa
